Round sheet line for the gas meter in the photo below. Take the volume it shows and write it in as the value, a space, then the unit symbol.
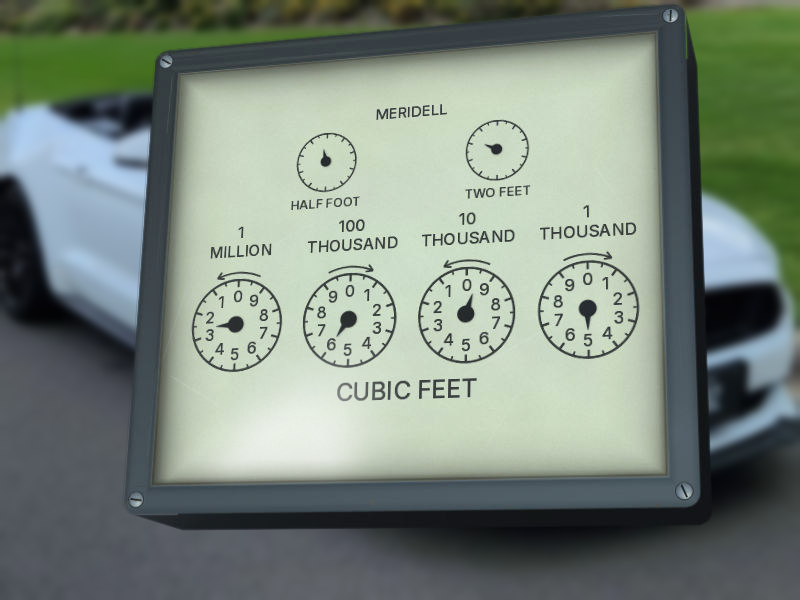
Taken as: 259500 ft³
